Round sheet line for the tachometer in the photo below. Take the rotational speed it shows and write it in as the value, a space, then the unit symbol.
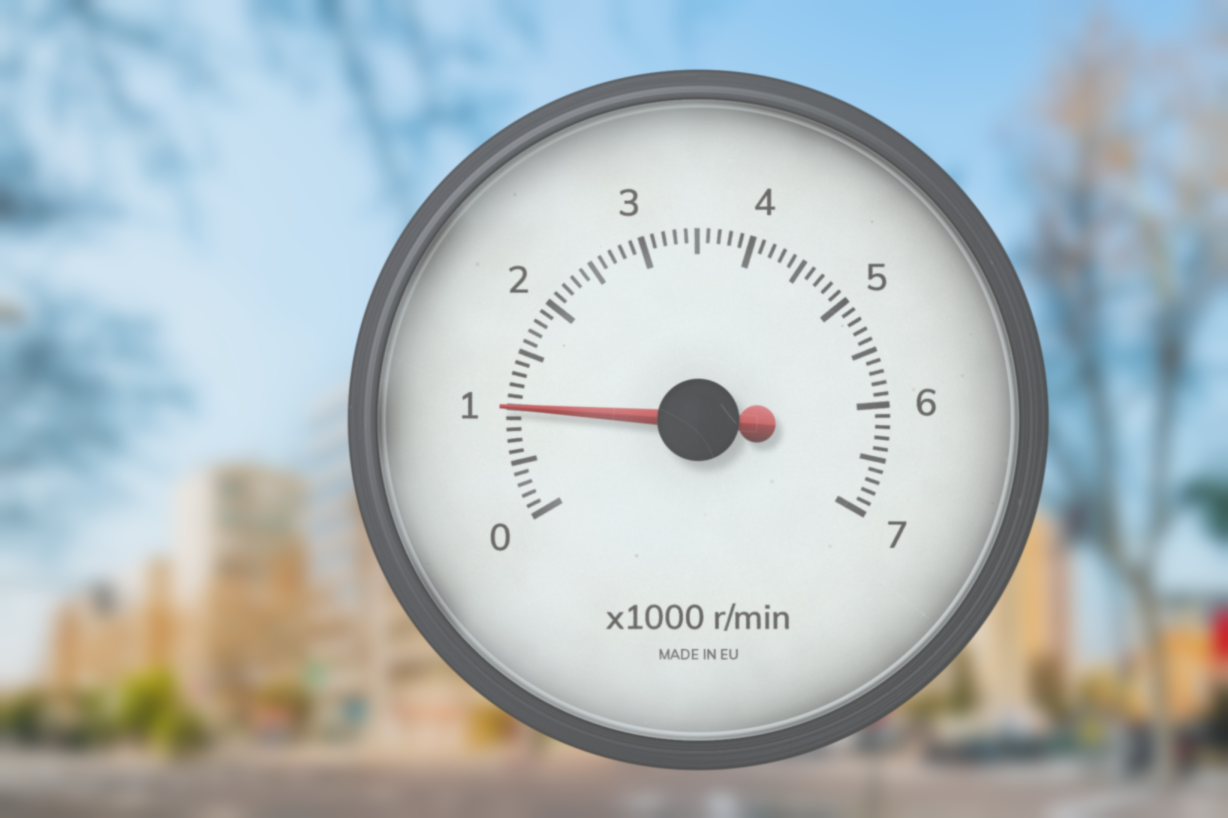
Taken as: 1000 rpm
